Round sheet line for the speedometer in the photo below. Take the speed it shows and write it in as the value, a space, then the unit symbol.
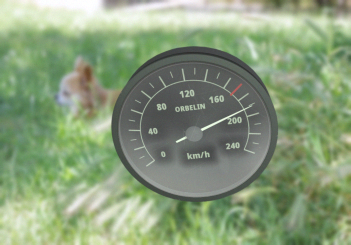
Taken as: 190 km/h
